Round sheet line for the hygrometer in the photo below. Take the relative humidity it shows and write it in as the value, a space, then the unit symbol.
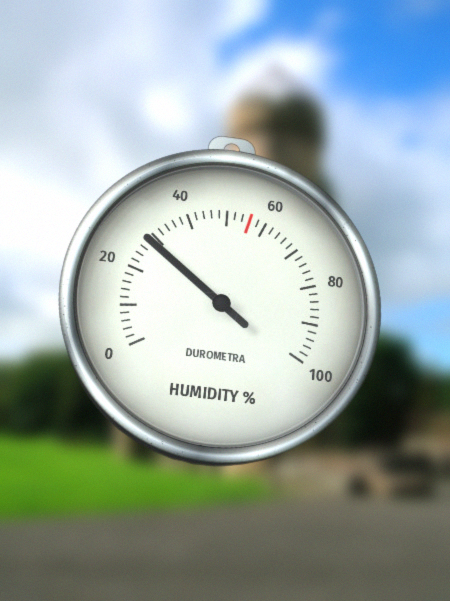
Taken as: 28 %
